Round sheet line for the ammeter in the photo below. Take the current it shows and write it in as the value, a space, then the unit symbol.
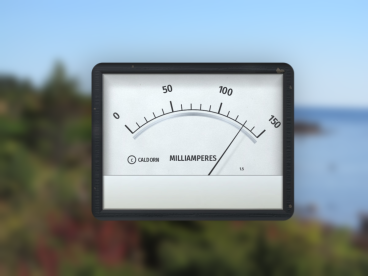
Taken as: 130 mA
